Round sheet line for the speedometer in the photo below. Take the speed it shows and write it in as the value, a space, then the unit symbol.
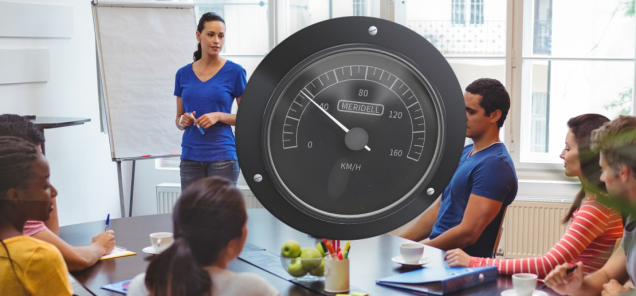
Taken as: 37.5 km/h
